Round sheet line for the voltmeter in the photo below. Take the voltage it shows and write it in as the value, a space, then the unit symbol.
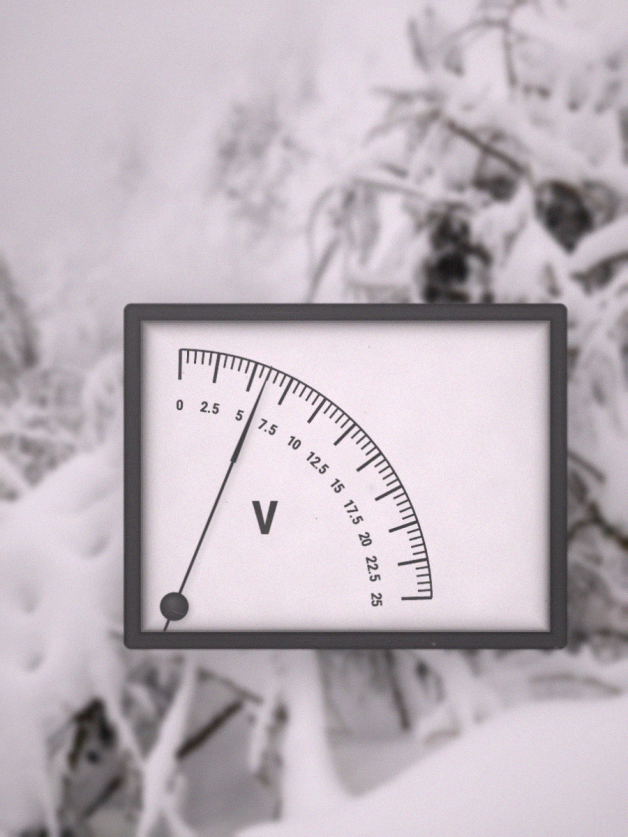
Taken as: 6 V
